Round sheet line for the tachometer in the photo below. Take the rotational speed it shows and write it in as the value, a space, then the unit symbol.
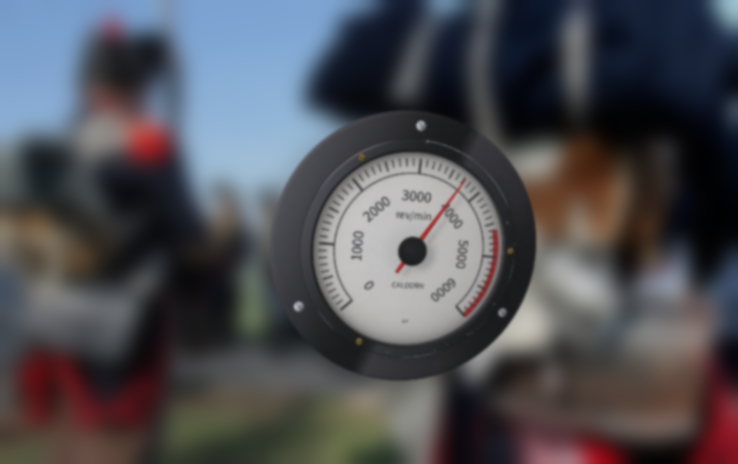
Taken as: 3700 rpm
